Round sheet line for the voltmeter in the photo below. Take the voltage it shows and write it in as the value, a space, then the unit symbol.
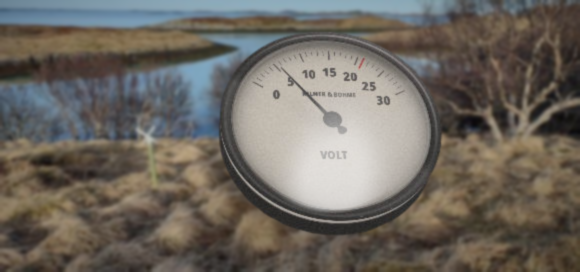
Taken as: 5 V
